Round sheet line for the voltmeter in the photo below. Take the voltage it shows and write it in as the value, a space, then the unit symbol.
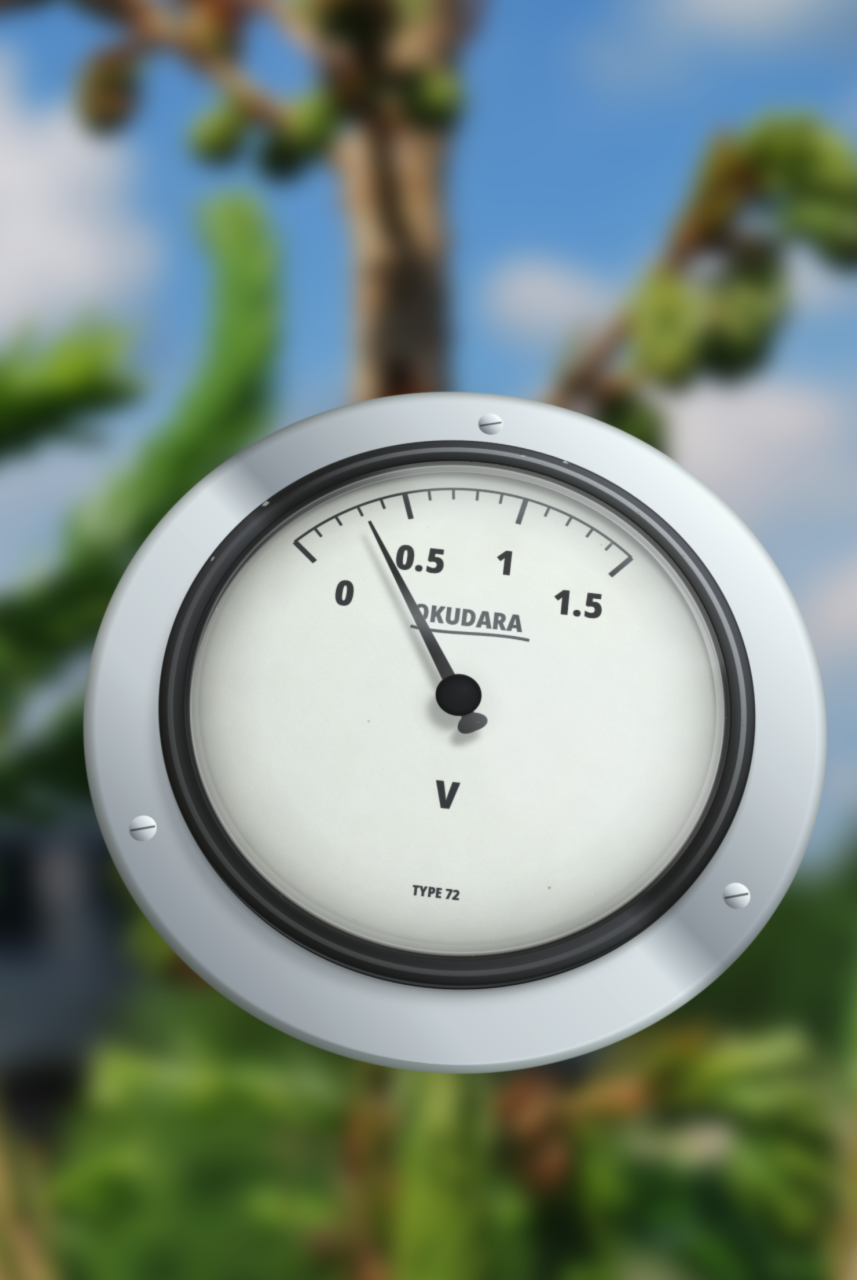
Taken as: 0.3 V
